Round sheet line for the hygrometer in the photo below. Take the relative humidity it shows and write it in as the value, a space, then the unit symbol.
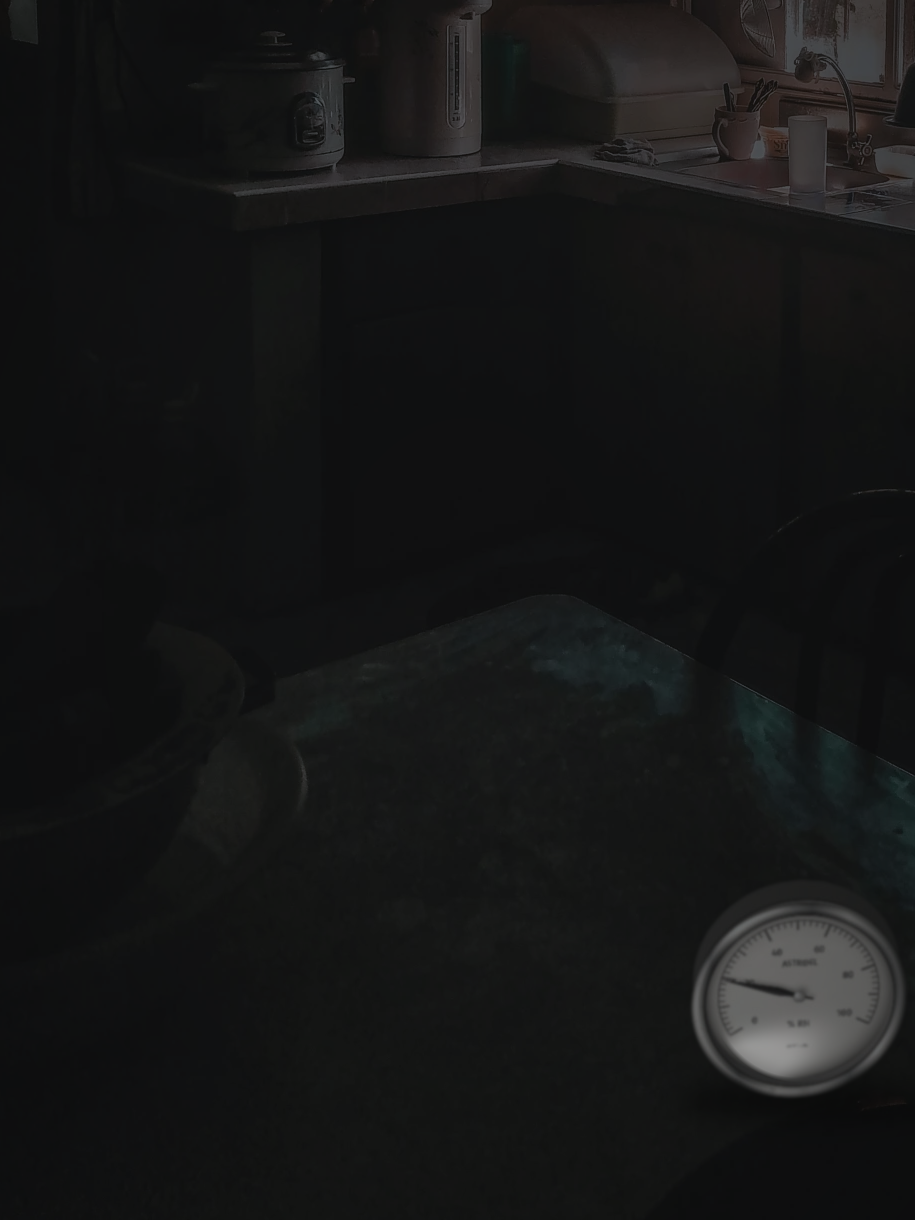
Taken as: 20 %
